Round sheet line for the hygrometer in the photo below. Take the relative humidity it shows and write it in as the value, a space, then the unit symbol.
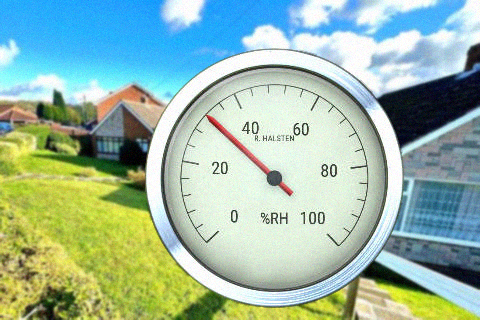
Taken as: 32 %
